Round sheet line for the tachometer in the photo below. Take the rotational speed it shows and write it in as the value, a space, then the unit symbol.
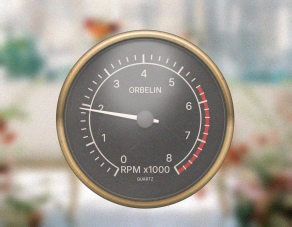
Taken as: 1900 rpm
